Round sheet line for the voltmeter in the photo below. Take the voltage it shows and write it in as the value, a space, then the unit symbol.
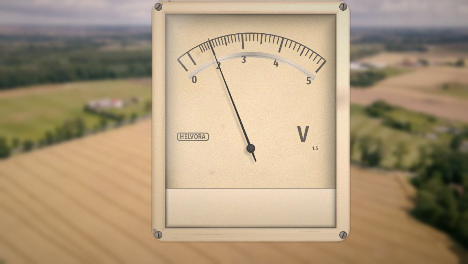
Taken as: 2 V
